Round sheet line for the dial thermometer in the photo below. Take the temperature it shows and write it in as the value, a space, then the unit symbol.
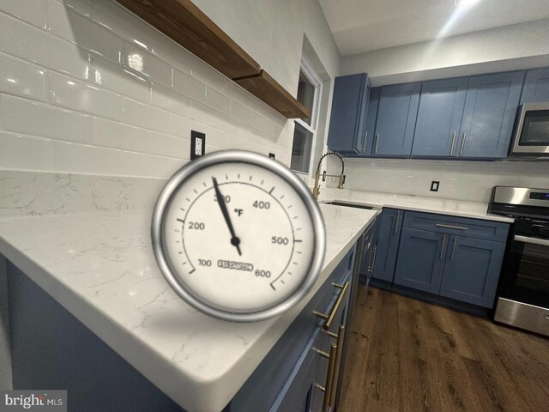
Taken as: 300 °F
